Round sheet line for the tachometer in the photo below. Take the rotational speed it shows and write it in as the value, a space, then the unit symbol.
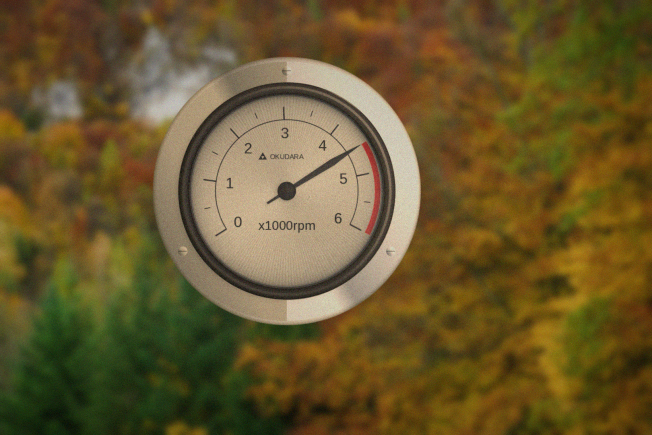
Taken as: 4500 rpm
